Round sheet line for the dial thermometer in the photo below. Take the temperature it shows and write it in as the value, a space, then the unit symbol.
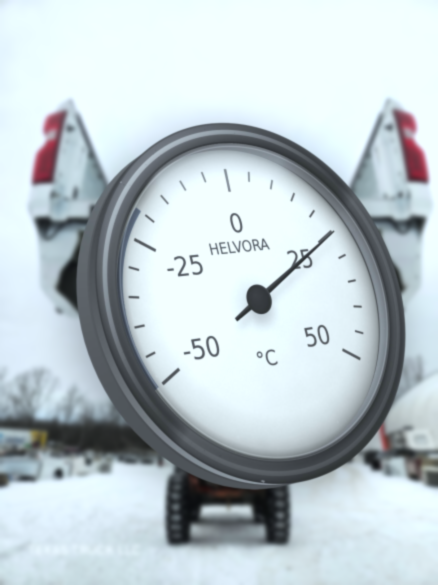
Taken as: 25 °C
